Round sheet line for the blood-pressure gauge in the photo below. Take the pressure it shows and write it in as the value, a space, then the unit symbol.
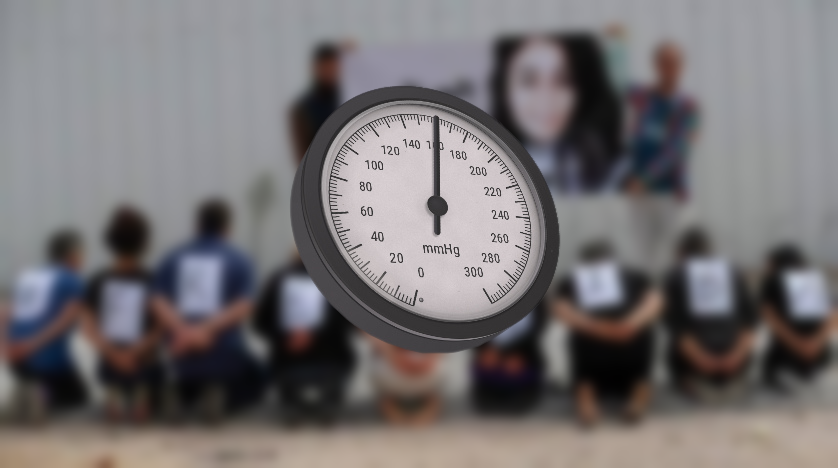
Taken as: 160 mmHg
